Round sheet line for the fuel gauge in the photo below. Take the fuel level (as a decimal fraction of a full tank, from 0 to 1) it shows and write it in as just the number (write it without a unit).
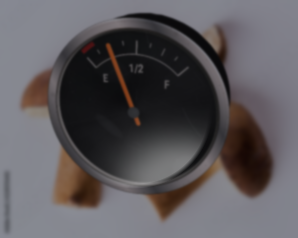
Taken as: 0.25
